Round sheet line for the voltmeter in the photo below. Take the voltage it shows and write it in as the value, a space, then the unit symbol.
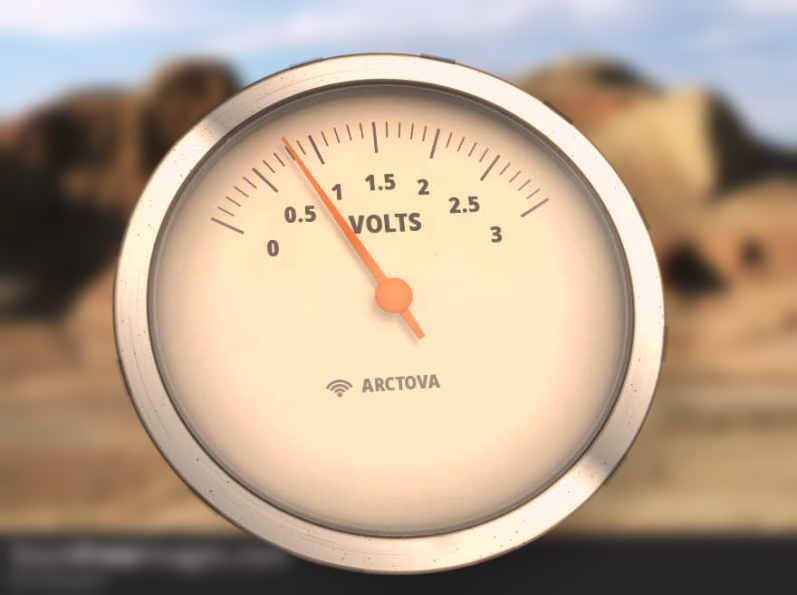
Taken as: 0.8 V
